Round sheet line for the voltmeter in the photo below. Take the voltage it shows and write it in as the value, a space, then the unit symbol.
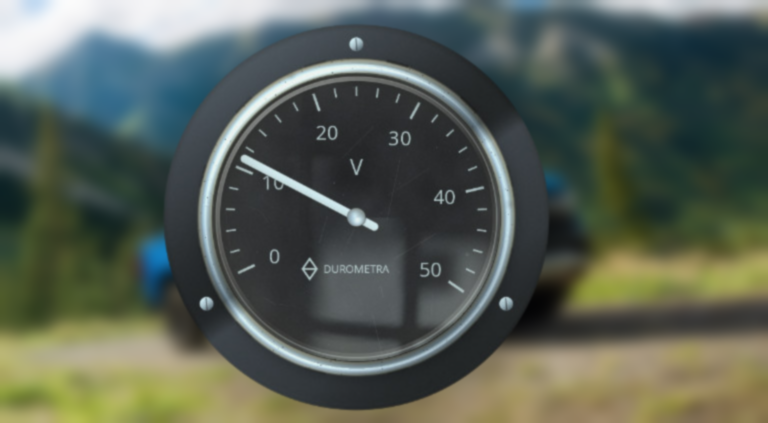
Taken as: 11 V
